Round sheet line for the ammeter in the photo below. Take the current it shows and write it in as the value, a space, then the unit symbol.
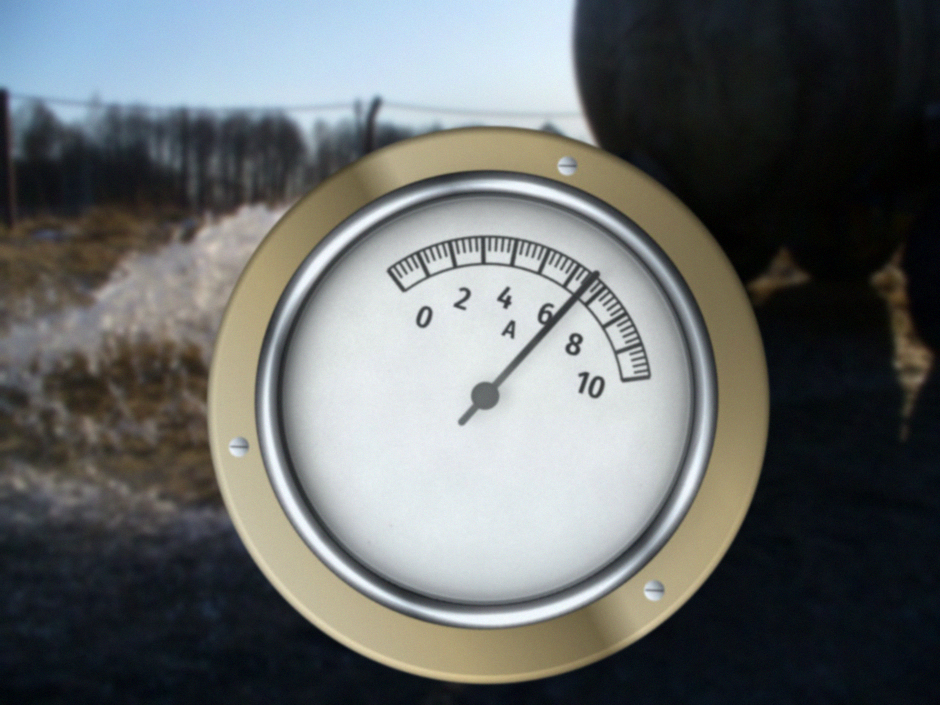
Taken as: 6.6 A
